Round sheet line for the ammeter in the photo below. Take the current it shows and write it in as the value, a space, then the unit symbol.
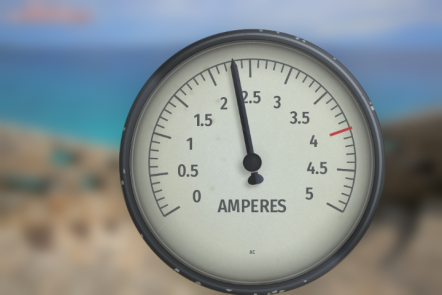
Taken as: 2.3 A
